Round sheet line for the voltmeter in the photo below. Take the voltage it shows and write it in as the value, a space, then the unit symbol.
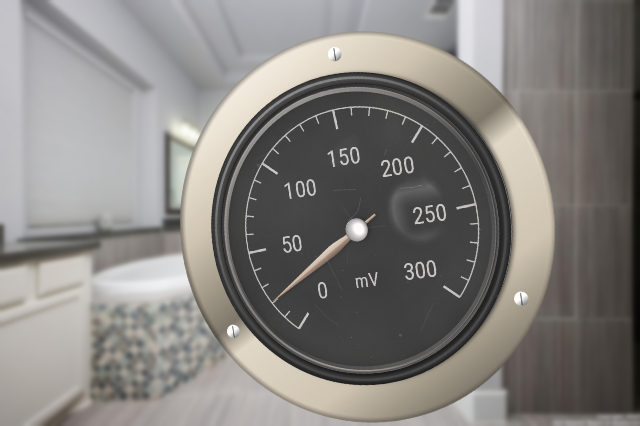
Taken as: 20 mV
